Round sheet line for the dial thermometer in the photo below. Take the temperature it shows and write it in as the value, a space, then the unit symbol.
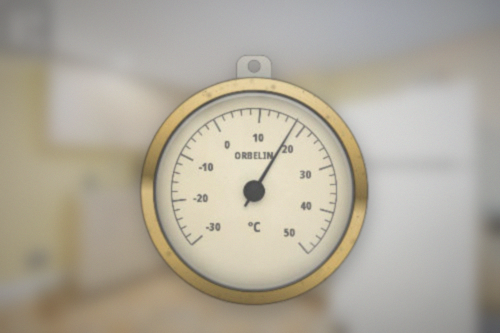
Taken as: 18 °C
